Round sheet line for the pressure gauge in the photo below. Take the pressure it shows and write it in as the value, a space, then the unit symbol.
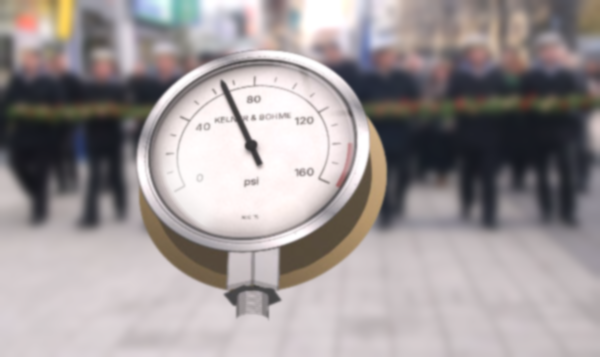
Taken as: 65 psi
